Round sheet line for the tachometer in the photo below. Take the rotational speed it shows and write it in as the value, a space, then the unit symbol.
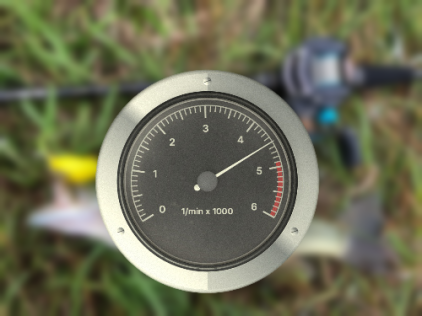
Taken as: 4500 rpm
